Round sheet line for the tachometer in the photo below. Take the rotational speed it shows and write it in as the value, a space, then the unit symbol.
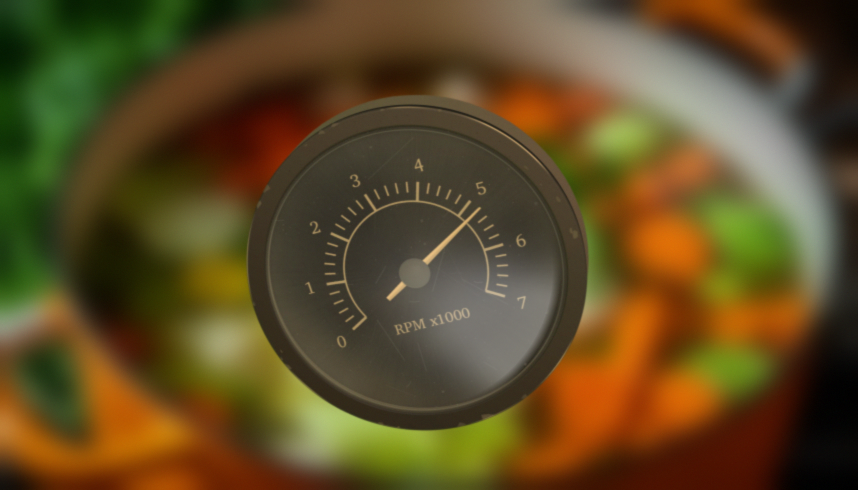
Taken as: 5200 rpm
